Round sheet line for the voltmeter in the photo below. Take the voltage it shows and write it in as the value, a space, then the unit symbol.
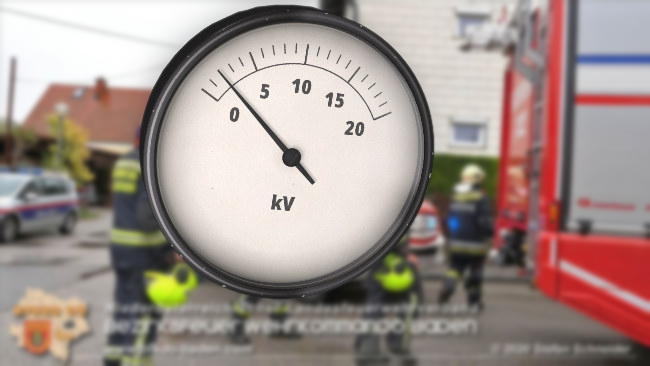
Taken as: 2 kV
